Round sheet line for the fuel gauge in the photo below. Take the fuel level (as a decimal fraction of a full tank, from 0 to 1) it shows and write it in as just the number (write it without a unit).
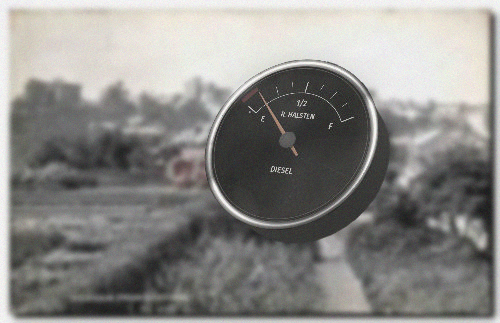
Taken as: 0.125
